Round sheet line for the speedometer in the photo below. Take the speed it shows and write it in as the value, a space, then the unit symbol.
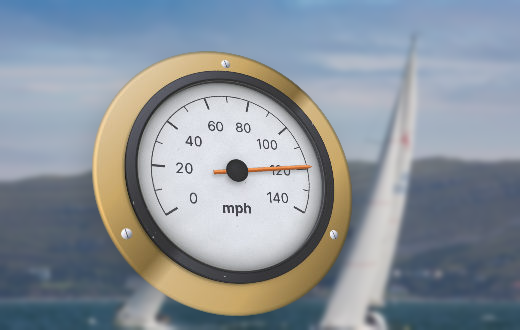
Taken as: 120 mph
